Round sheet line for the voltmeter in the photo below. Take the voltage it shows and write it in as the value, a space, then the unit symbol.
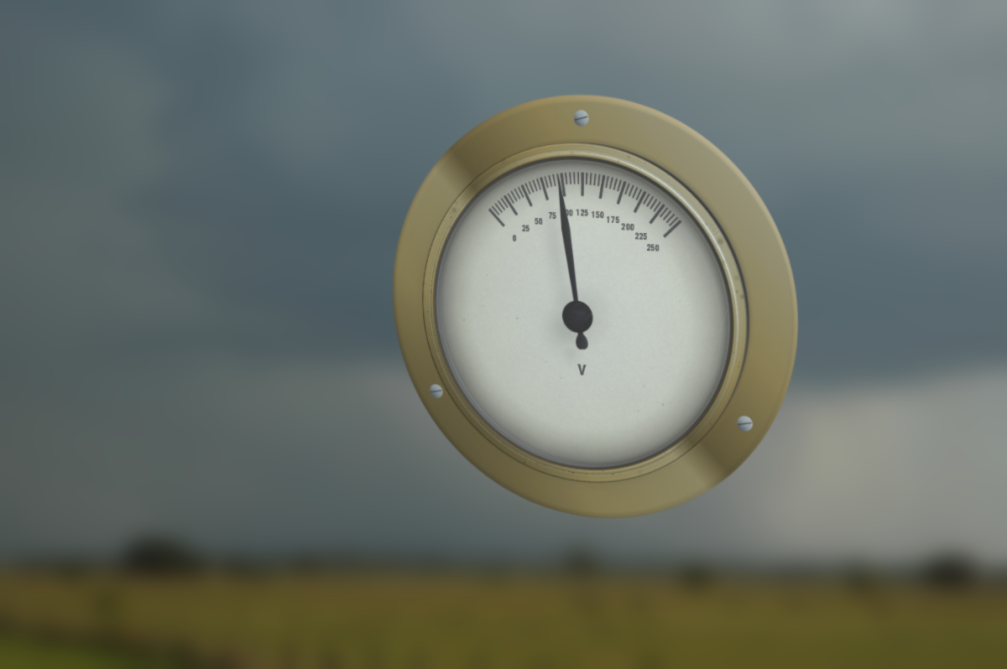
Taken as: 100 V
